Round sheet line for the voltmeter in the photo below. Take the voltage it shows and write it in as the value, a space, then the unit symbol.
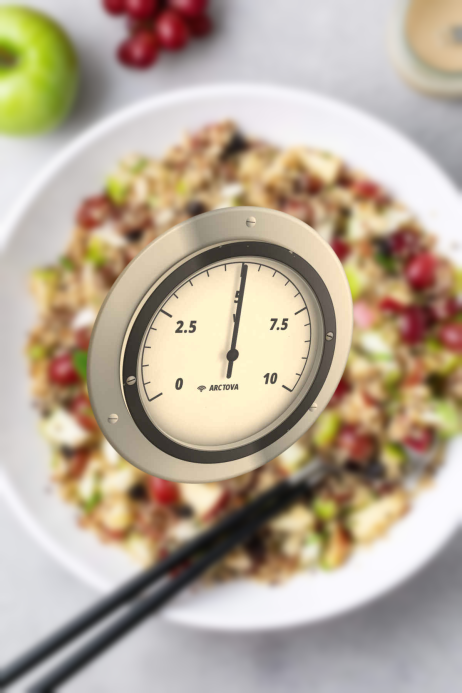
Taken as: 5 V
